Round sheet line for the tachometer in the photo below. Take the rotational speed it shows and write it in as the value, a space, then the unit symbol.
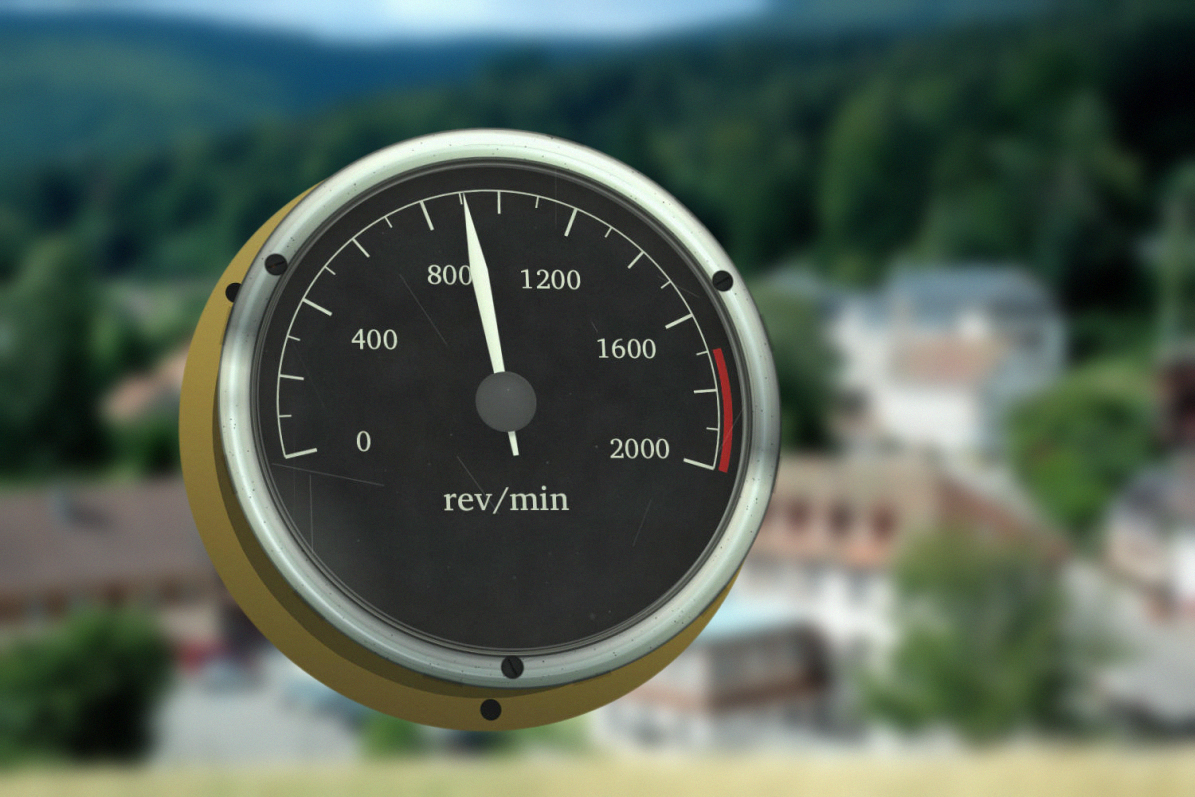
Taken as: 900 rpm
